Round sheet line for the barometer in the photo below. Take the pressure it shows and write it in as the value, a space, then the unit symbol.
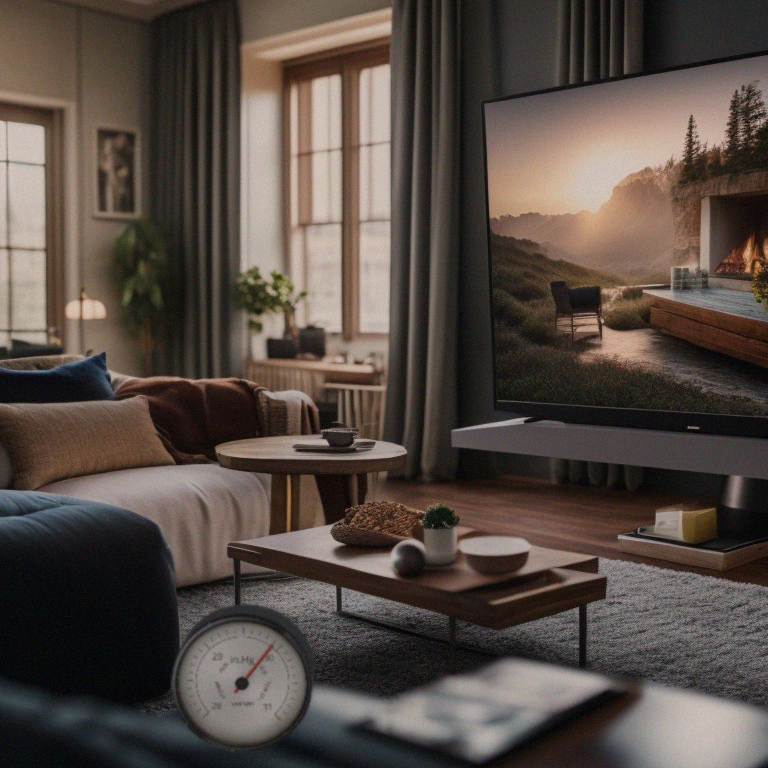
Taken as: 29.9 inHg
